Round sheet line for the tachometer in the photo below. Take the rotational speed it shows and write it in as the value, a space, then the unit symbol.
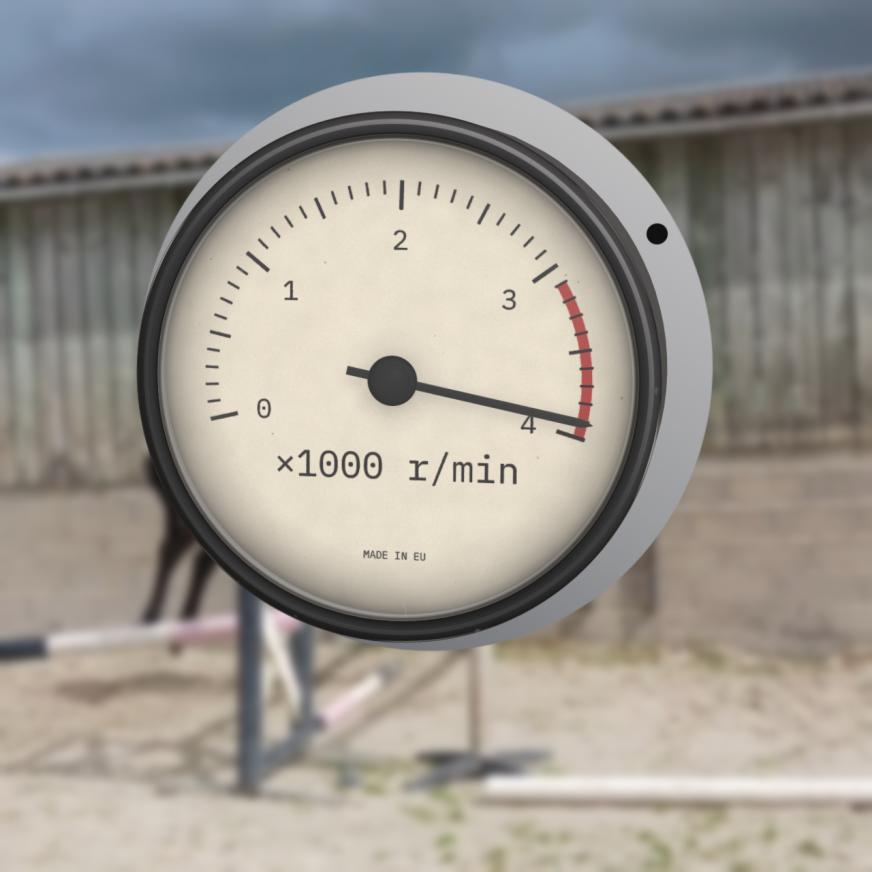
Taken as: 3900 rpm
